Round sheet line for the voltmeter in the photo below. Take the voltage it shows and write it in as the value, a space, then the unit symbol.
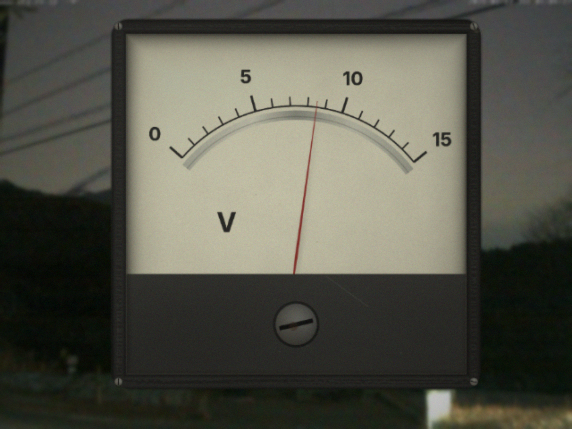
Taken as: 8.5 V
